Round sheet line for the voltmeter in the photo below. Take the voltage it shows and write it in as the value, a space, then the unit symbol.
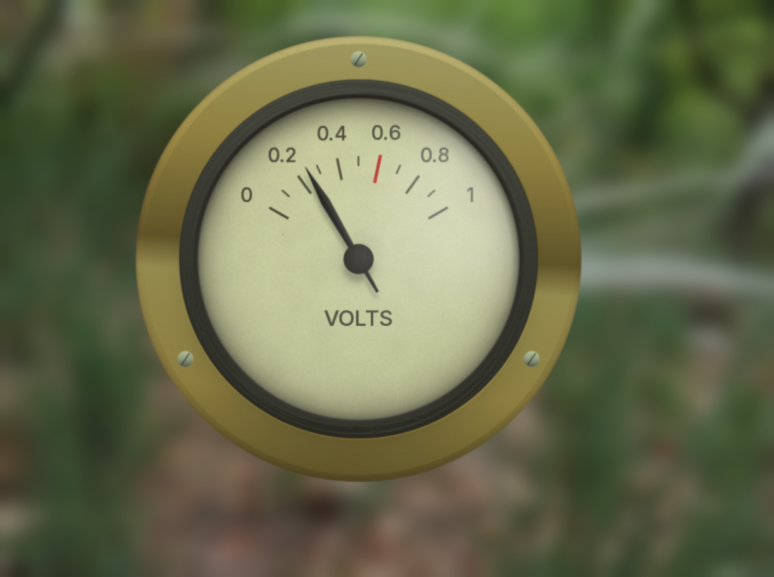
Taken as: 0.25 V
